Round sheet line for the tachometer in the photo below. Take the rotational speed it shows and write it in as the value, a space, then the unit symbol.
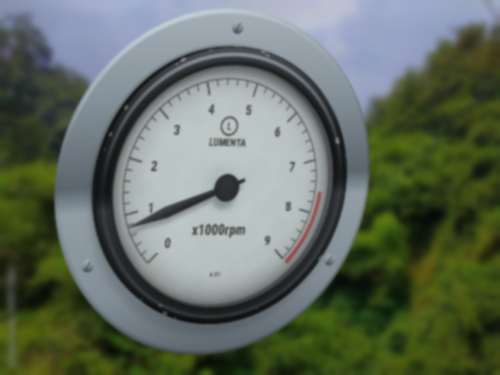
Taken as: 800 rpm
